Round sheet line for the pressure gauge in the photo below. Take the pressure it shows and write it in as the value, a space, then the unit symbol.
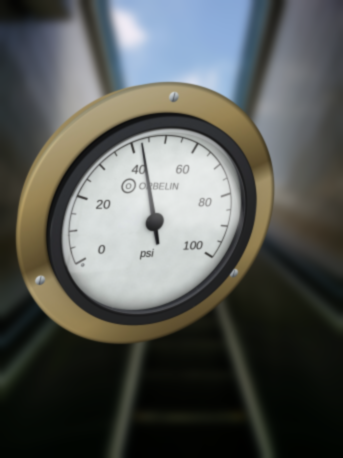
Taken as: 42.5 psi
